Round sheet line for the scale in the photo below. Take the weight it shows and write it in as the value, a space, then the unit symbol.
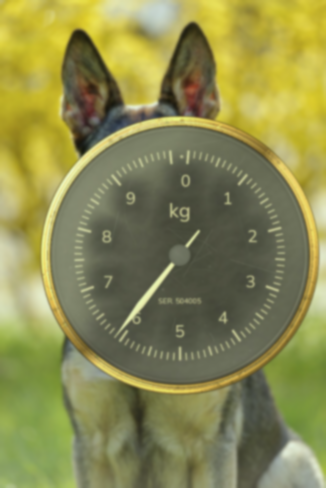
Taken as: 6.1 kg
